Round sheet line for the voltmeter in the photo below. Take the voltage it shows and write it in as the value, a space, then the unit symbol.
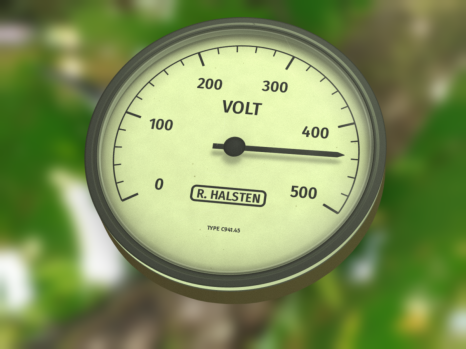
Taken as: 440 V
